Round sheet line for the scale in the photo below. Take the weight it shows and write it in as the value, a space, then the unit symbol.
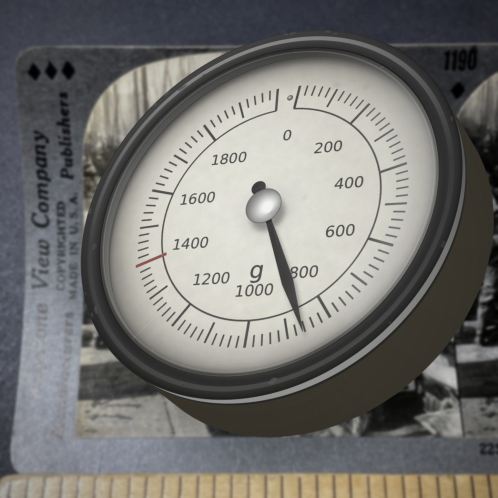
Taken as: 860 g
